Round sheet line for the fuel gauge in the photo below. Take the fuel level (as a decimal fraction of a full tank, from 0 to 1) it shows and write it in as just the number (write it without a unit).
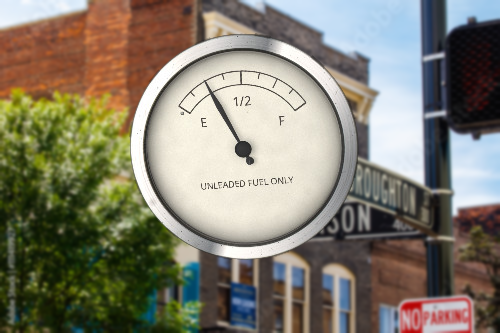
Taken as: 0.25
